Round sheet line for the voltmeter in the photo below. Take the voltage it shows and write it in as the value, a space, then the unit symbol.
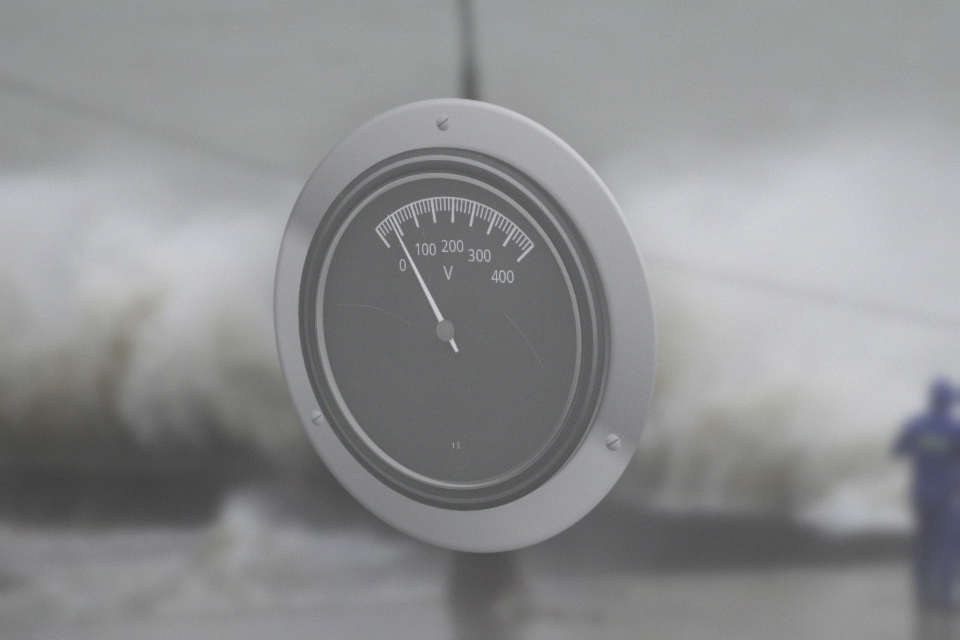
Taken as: 50 V
